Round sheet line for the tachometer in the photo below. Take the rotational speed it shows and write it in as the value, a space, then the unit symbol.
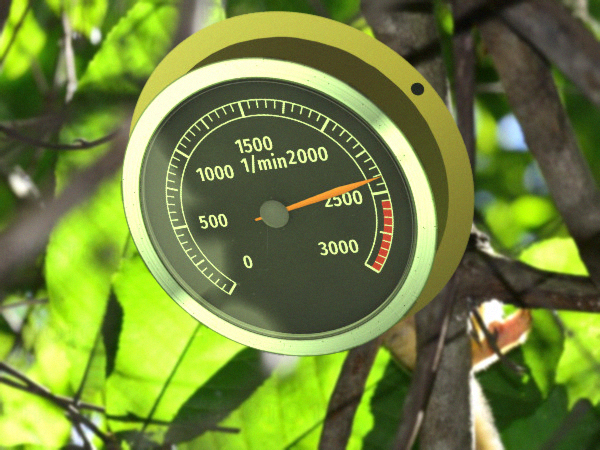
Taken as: 2400 rpm
